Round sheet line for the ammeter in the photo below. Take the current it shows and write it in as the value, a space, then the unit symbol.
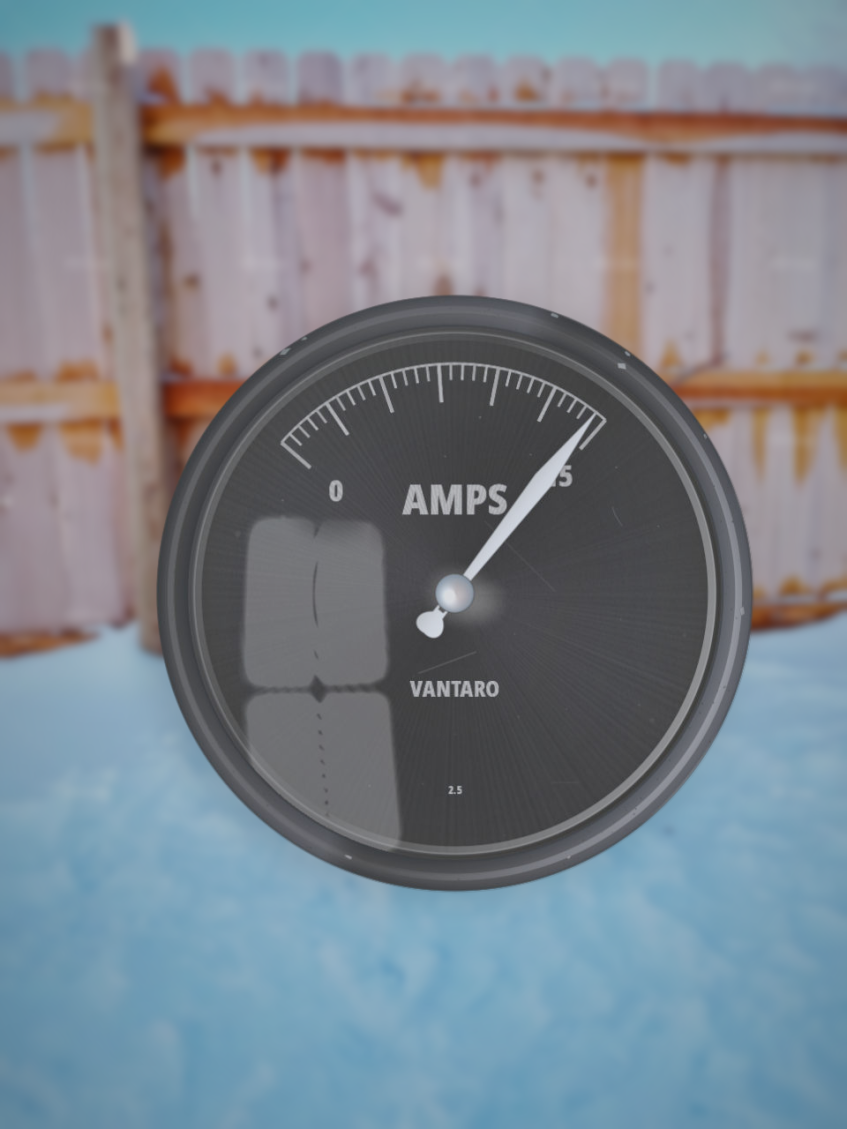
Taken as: 14.5 A
